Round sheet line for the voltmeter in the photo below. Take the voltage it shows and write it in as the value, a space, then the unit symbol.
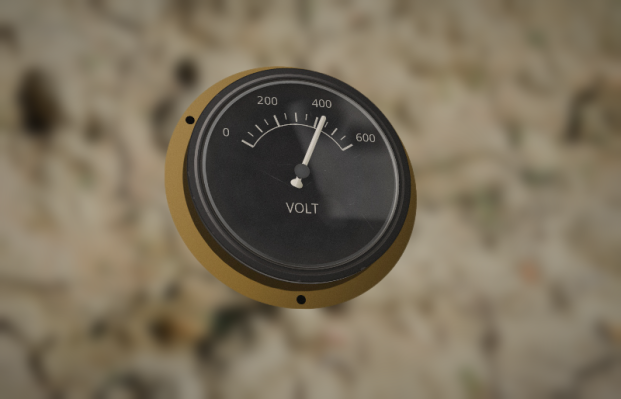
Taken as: 425 V
